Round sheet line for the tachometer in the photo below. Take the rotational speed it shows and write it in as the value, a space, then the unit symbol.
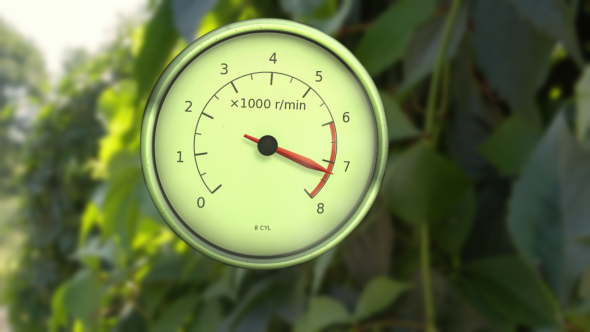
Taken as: 7250 rpm
